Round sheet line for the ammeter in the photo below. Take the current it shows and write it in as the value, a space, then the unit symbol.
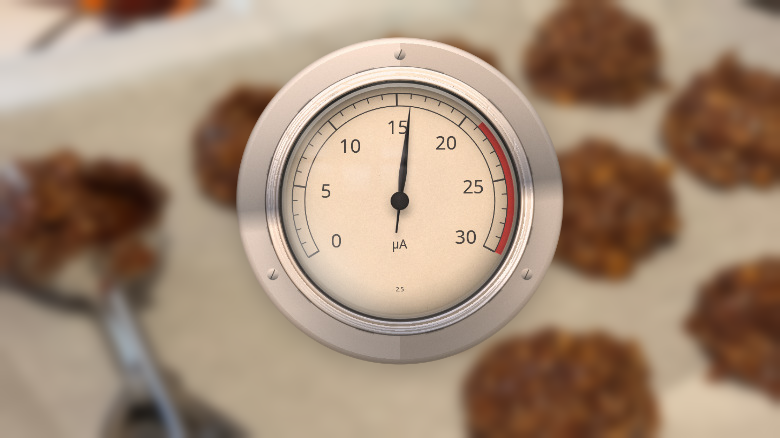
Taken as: 16 µA
